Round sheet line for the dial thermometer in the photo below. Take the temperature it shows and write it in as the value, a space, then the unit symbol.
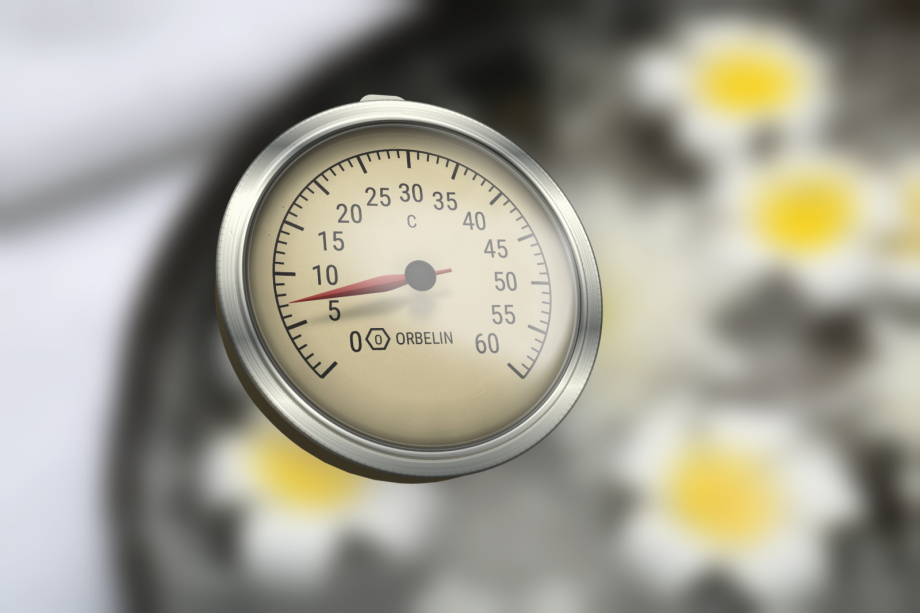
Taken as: 7 °C
